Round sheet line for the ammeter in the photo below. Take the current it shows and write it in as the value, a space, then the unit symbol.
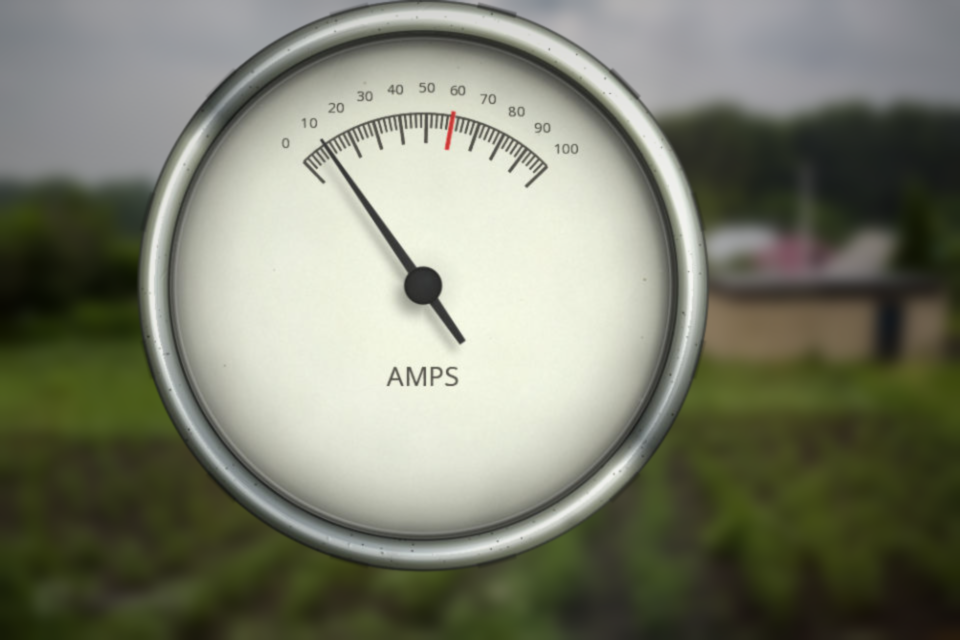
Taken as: 10 A
